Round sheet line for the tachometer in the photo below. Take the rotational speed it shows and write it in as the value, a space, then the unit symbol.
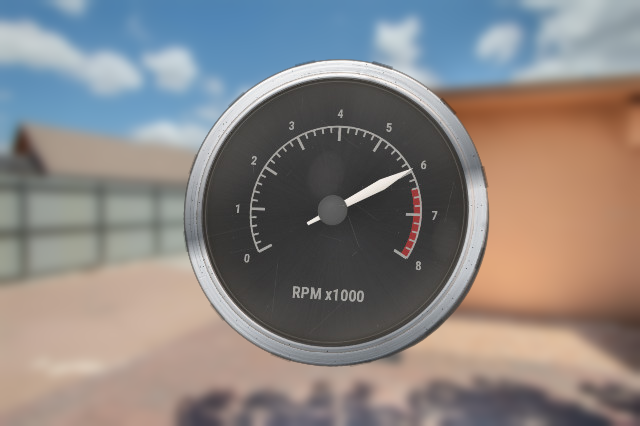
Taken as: 6000 rpm
